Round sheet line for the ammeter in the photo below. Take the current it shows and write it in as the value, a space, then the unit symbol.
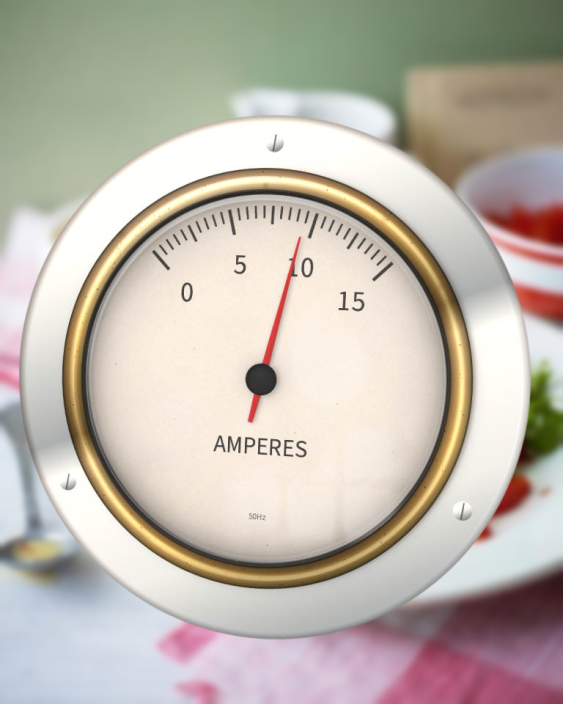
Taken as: 9.5 A
